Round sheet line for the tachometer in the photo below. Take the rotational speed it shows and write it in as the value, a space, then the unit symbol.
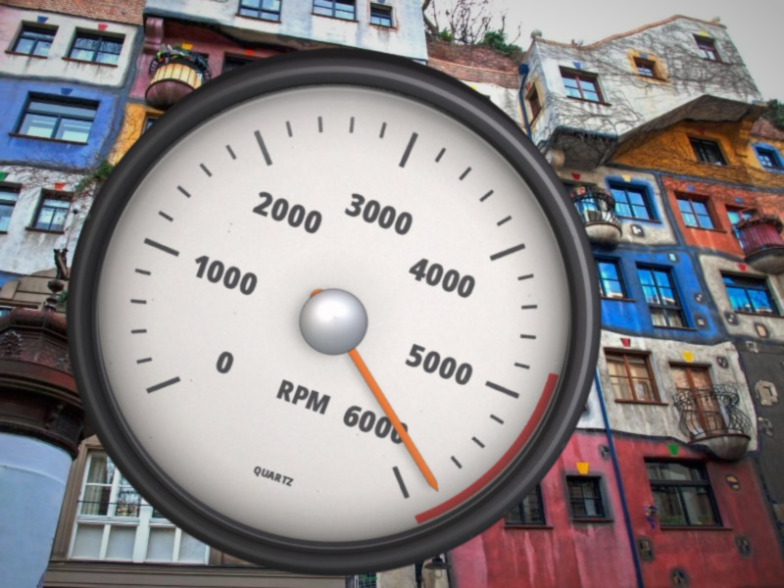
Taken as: 5800 rpm
